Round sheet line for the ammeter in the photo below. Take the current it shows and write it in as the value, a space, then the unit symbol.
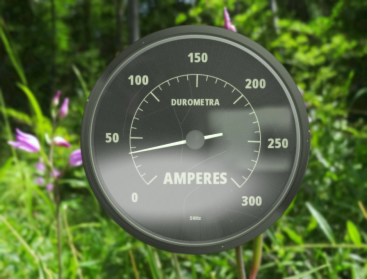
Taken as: 35 A
